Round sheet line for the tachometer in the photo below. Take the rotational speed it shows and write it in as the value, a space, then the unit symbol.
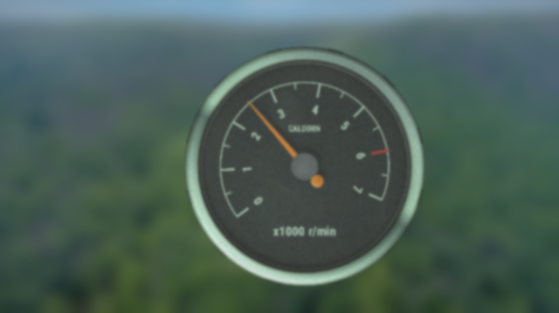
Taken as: 2500 rpm
